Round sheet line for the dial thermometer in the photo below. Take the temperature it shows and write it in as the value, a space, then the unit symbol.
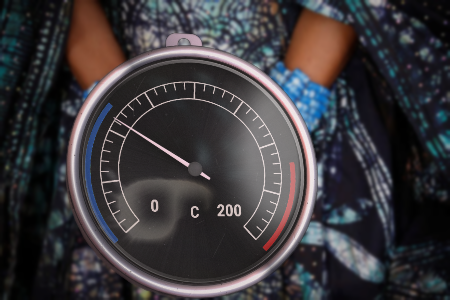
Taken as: 55 °C
